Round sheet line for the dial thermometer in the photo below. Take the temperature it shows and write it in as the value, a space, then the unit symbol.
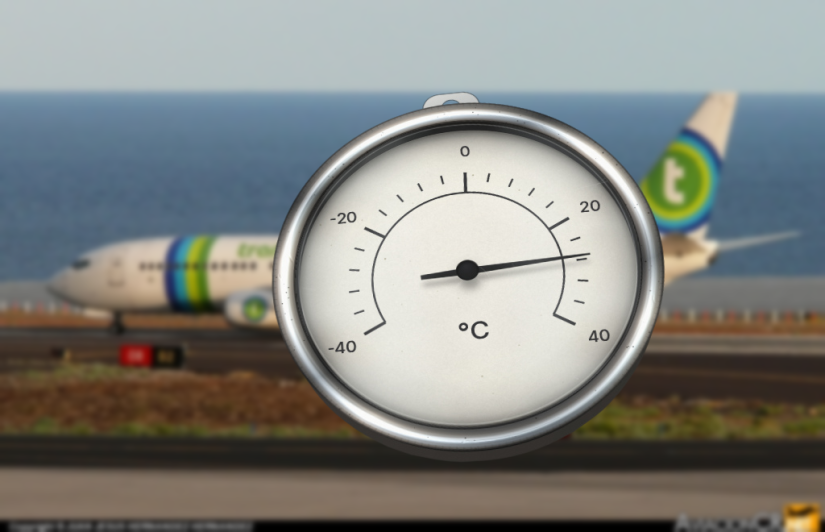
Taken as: 28 °C
